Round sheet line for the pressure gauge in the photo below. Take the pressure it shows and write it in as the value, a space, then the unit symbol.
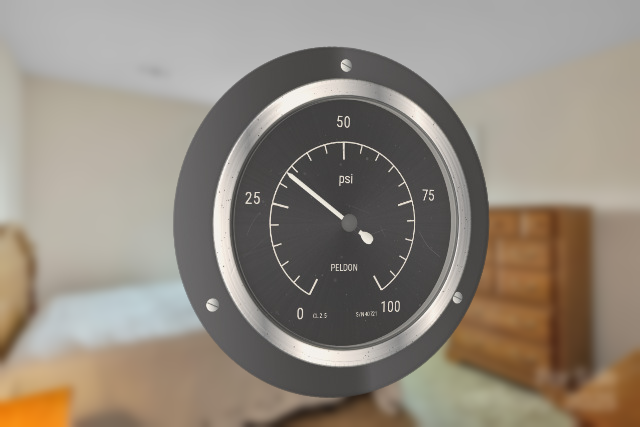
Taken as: 32.5 psi
